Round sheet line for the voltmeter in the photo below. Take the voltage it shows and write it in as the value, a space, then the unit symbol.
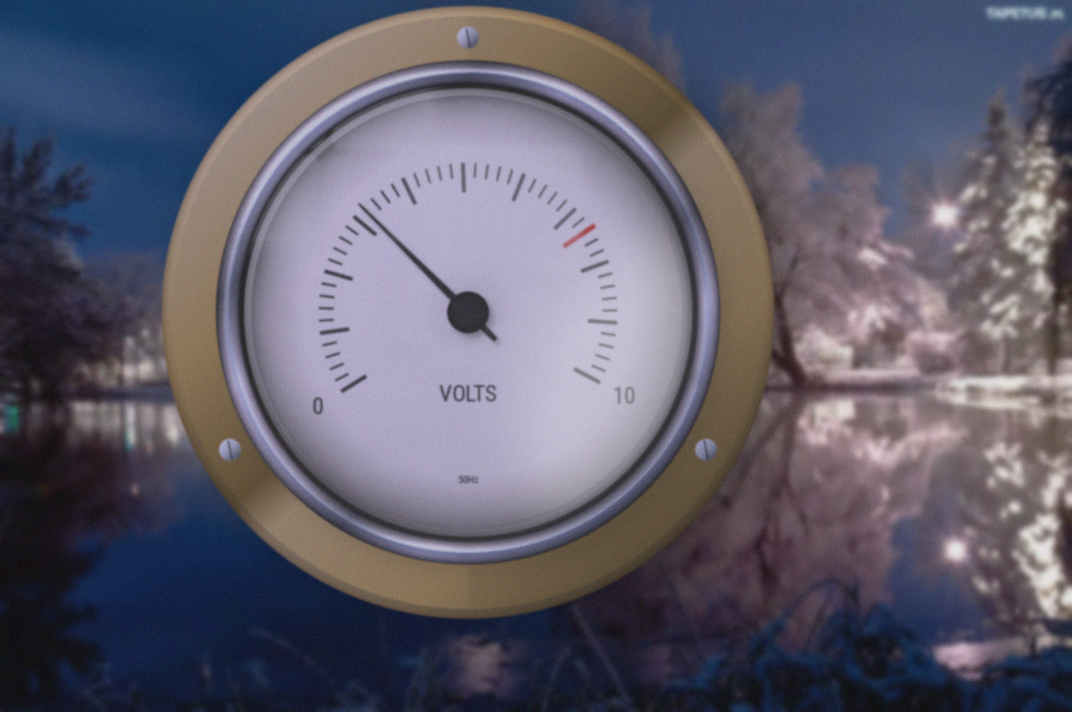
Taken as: 3.2 V
